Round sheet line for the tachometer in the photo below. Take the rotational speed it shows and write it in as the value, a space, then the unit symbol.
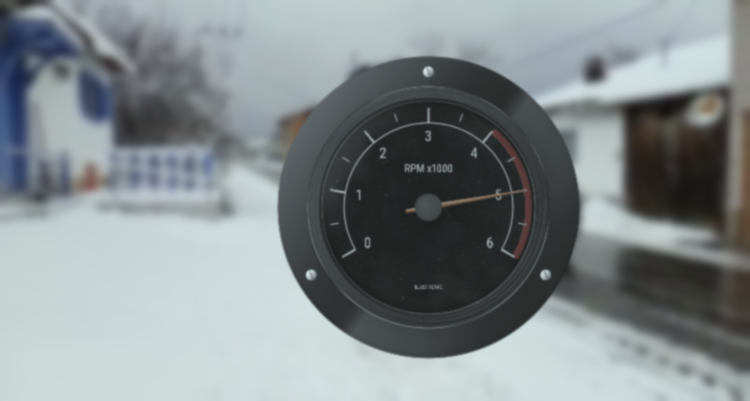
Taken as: 5000 rpm
